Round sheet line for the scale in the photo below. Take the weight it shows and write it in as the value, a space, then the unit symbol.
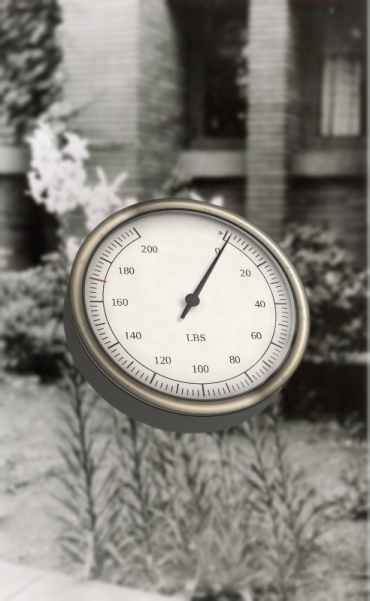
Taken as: 2 lb
